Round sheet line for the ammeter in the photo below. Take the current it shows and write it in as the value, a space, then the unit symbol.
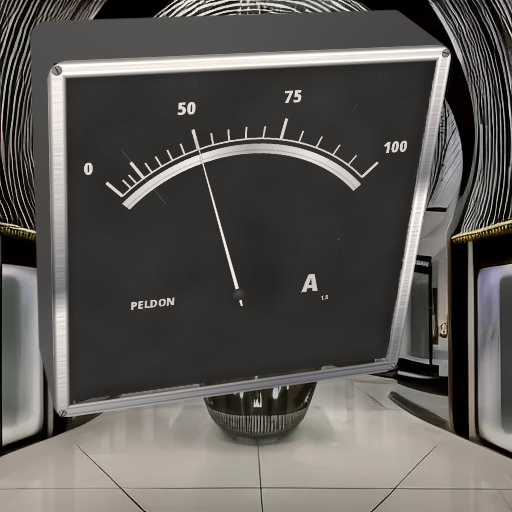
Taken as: 50 A
